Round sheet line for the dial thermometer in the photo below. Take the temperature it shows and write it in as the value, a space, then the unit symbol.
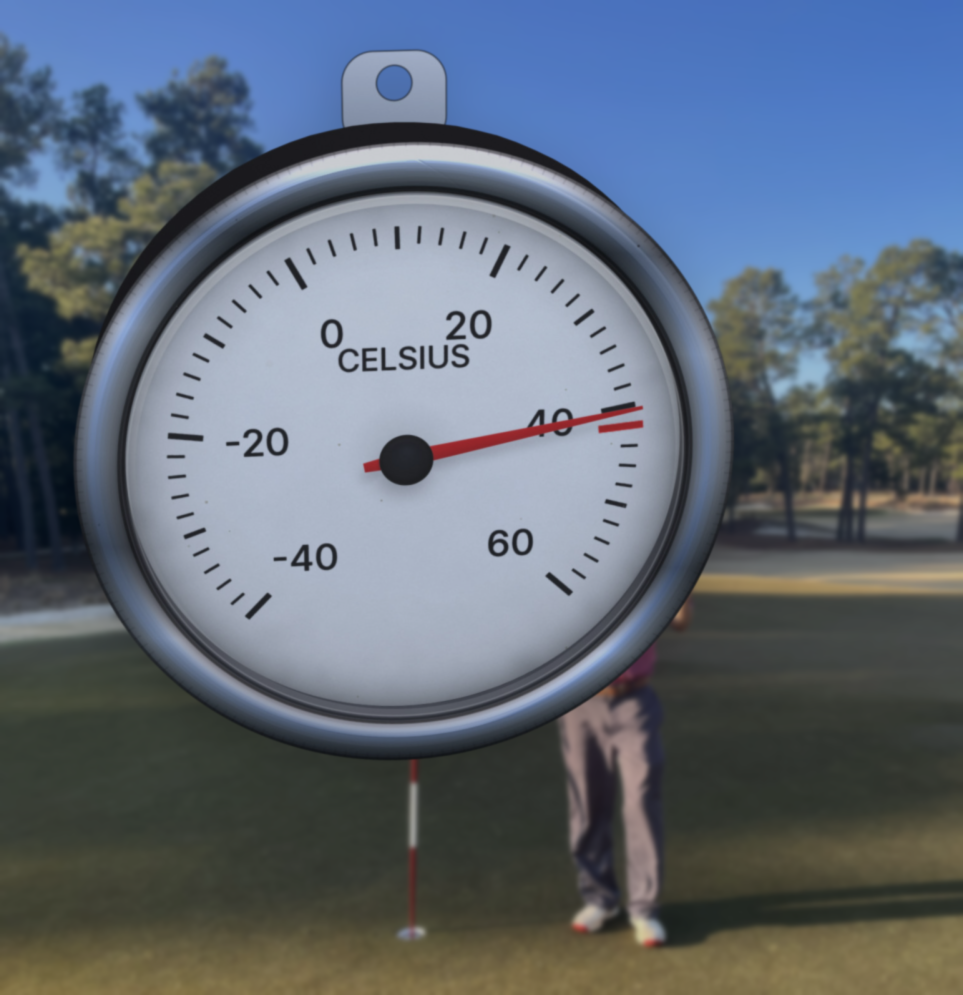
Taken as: 40 °C
